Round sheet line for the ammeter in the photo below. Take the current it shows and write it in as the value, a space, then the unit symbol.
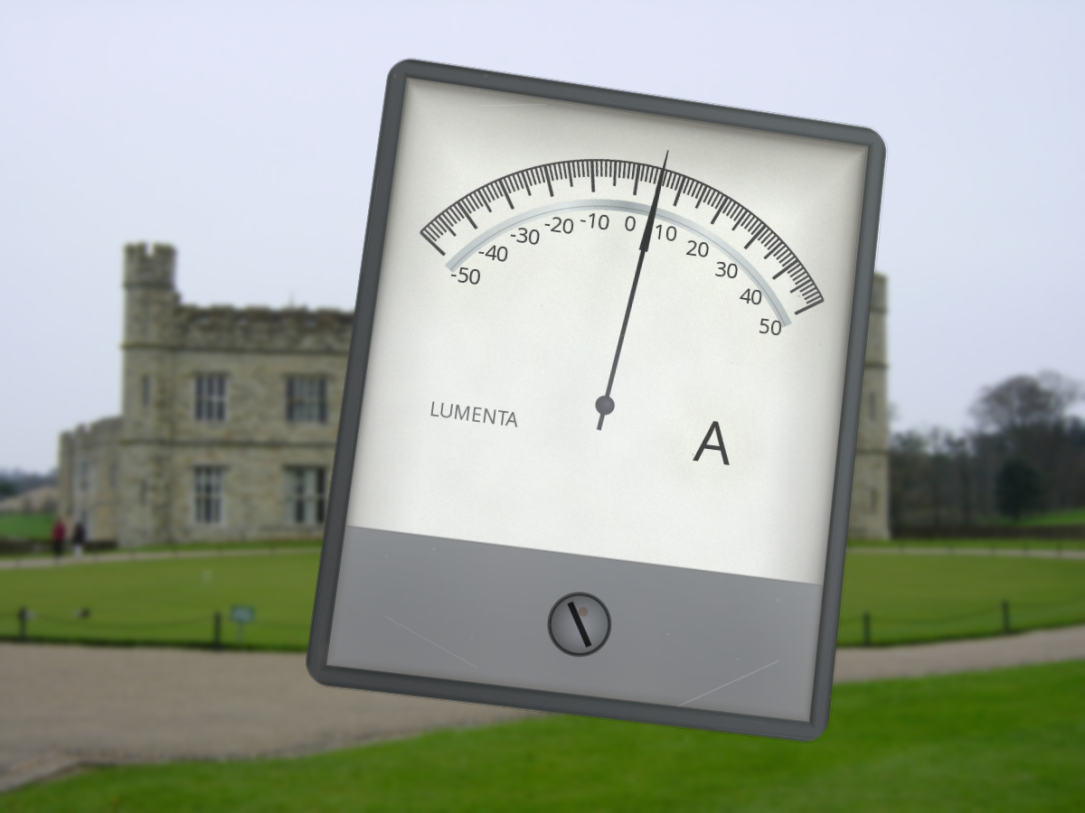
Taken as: 5 A
